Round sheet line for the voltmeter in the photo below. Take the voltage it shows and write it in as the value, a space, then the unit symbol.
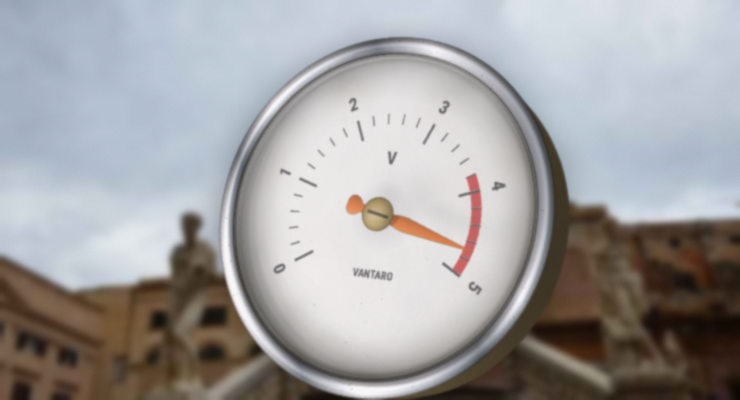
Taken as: 4.7 V
